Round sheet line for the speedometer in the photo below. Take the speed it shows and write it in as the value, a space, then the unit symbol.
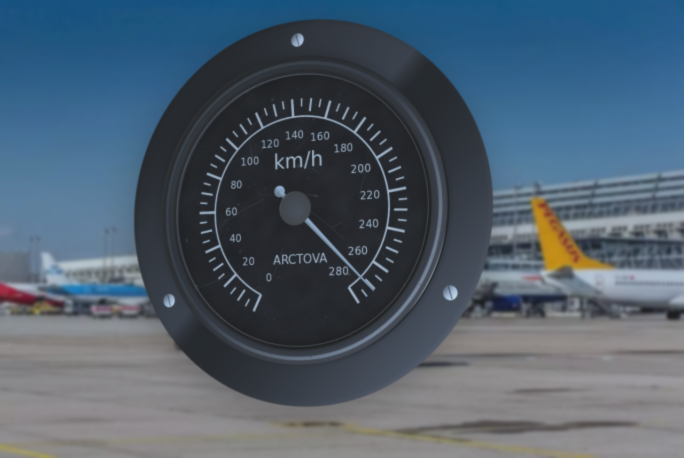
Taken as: 270 km/h
